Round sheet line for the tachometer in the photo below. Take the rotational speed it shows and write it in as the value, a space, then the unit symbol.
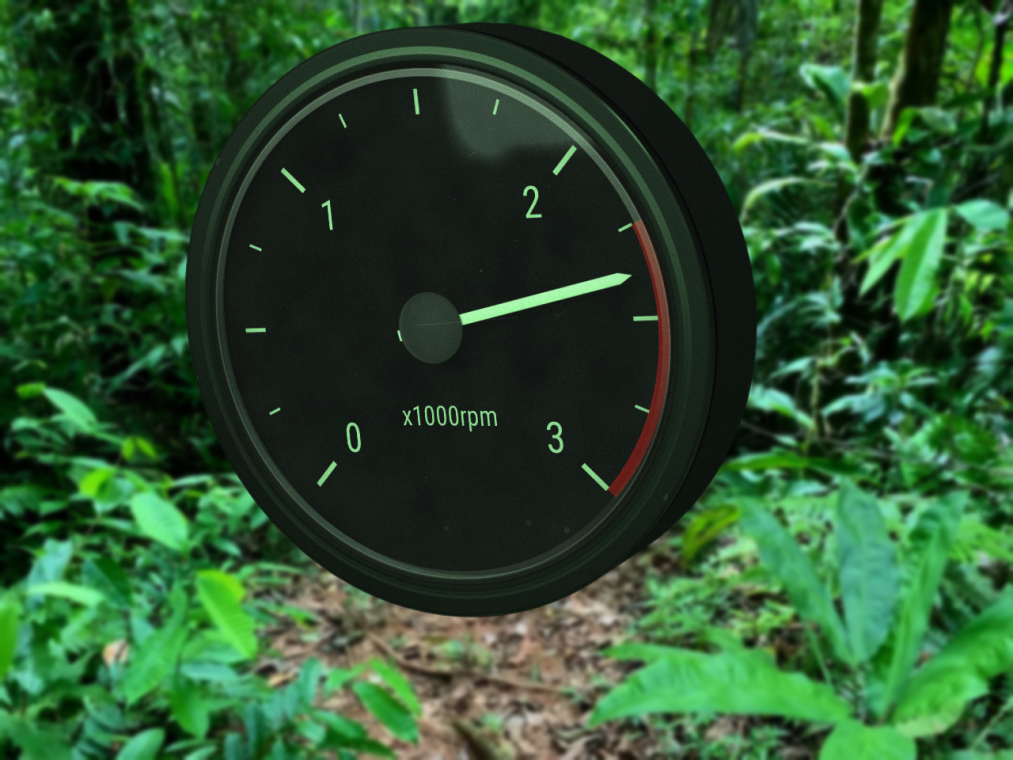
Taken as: 2375 rpm
